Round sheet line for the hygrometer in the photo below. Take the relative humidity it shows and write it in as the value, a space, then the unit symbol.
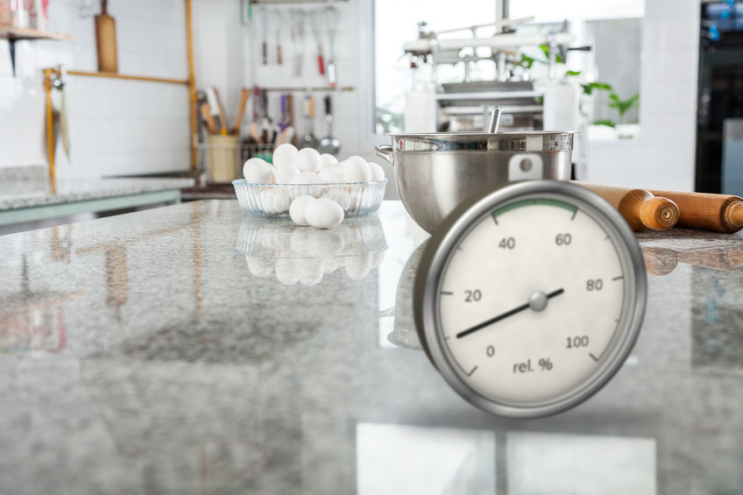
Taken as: 10 %
